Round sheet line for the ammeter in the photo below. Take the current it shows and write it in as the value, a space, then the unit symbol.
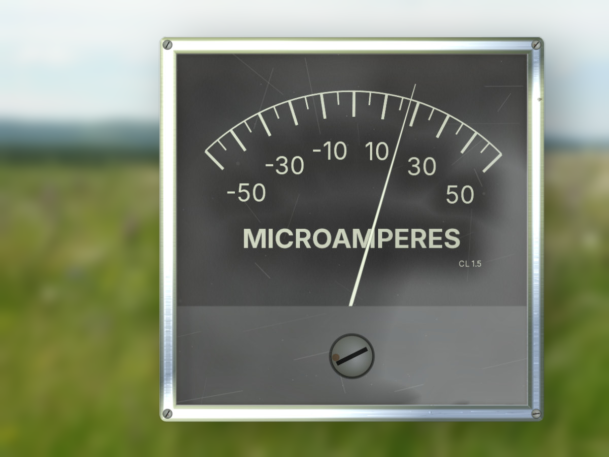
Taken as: 17.5 µA
